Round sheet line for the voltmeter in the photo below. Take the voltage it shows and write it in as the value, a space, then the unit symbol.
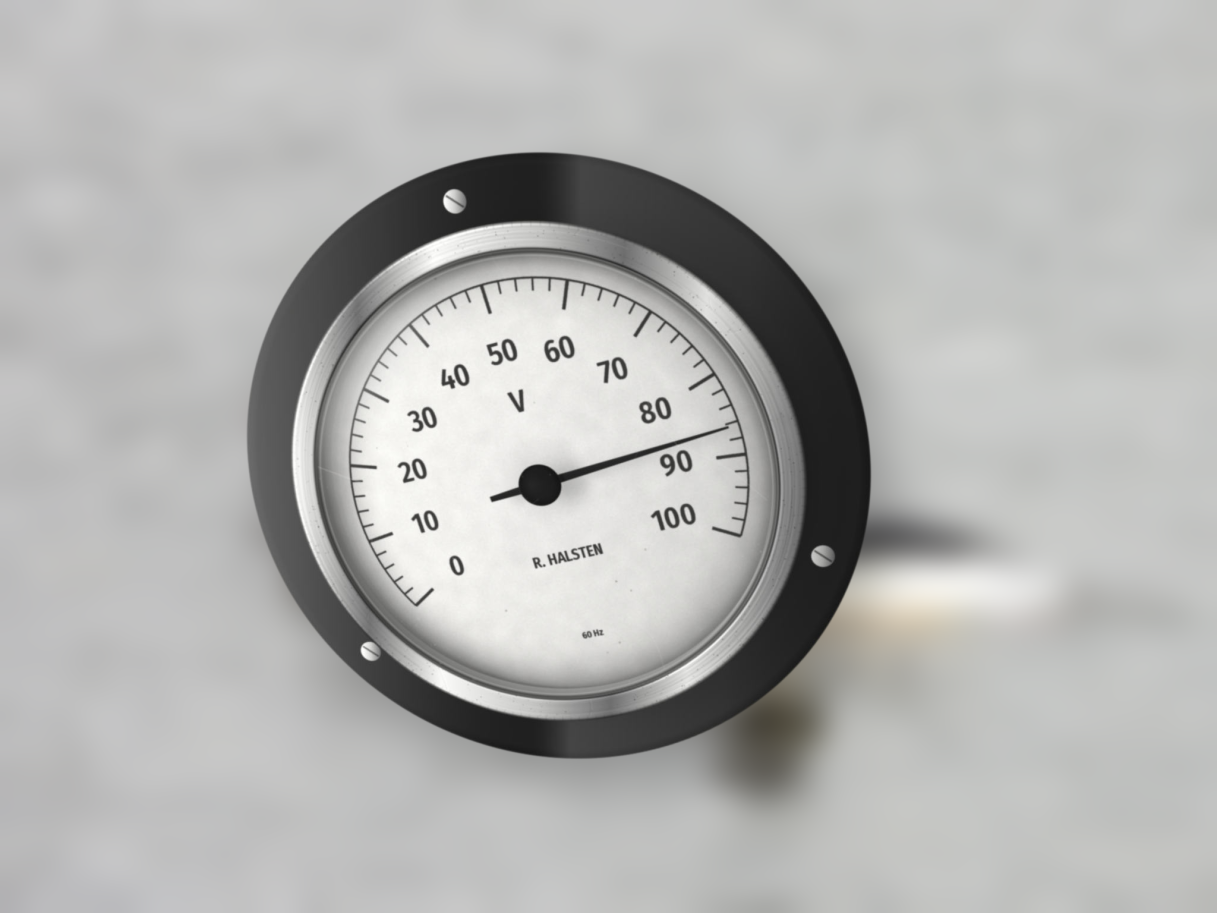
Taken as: 86 V
